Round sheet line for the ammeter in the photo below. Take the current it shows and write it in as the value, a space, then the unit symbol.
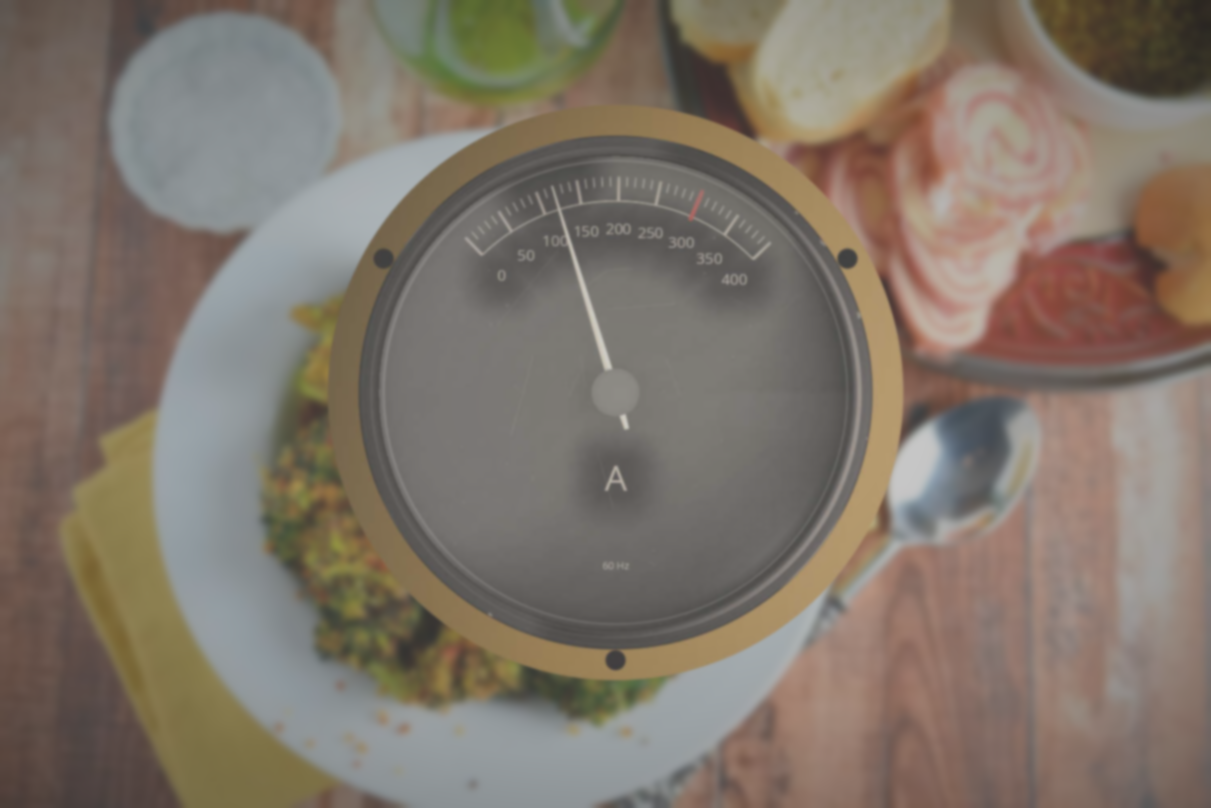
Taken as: 120 A
